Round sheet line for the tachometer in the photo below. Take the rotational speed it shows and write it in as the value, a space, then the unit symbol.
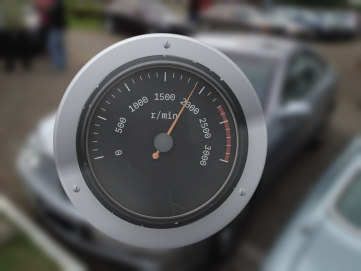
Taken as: 1900 rpm
